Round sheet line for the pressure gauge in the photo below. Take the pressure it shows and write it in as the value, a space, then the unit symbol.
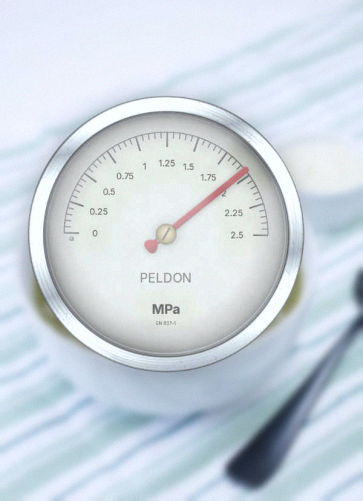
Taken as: 1.95 MPa
